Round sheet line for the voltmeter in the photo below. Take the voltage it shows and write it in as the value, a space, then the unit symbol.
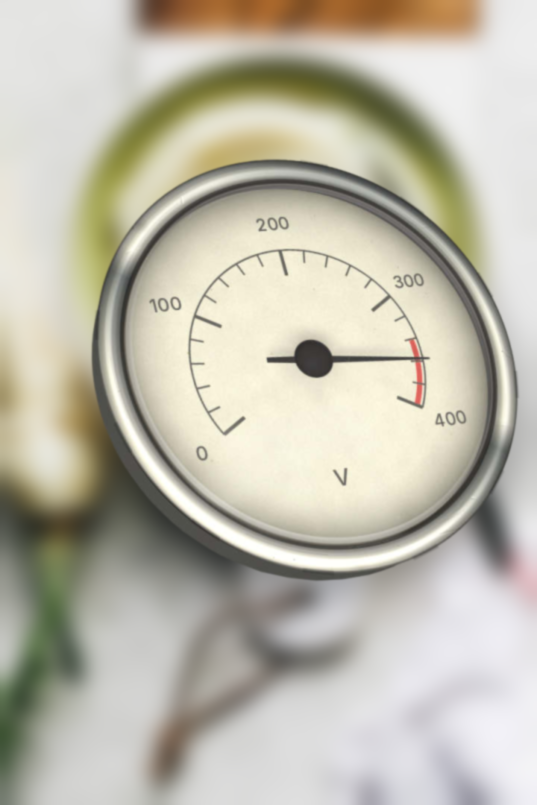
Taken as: 360 V
